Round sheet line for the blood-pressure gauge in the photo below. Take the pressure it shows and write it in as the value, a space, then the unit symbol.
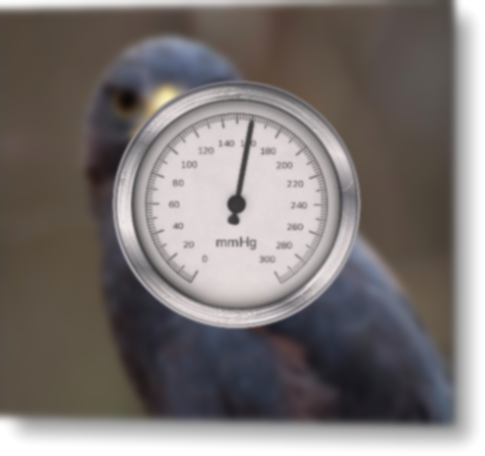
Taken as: 160 mmHg
